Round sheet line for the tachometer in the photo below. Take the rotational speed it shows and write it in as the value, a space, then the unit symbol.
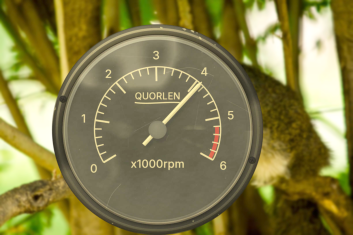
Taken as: 4100 rpm
